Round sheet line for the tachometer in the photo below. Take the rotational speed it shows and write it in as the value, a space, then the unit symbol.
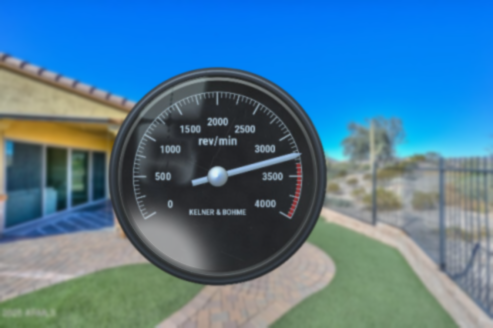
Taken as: 3250 rpm
